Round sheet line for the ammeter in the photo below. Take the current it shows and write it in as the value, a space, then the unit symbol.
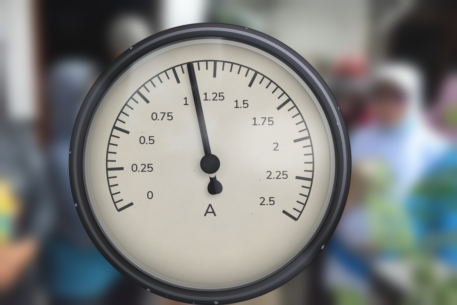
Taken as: 1.1 A
